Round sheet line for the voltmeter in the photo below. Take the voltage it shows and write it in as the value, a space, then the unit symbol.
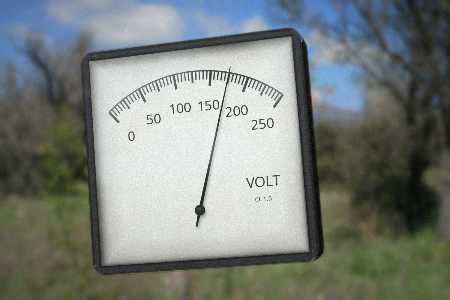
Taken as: 175 V
